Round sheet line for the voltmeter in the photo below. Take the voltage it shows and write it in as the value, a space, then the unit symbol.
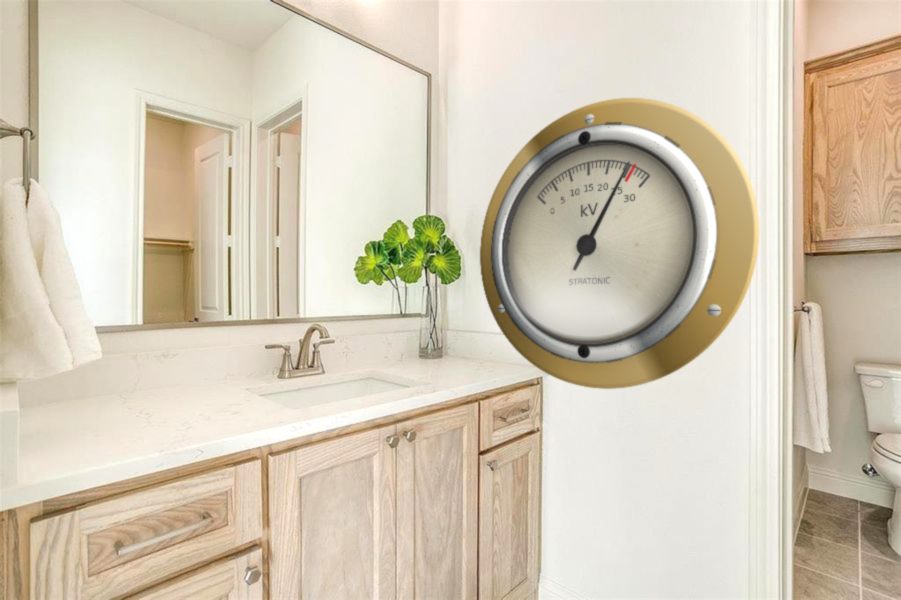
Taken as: 25 kV
